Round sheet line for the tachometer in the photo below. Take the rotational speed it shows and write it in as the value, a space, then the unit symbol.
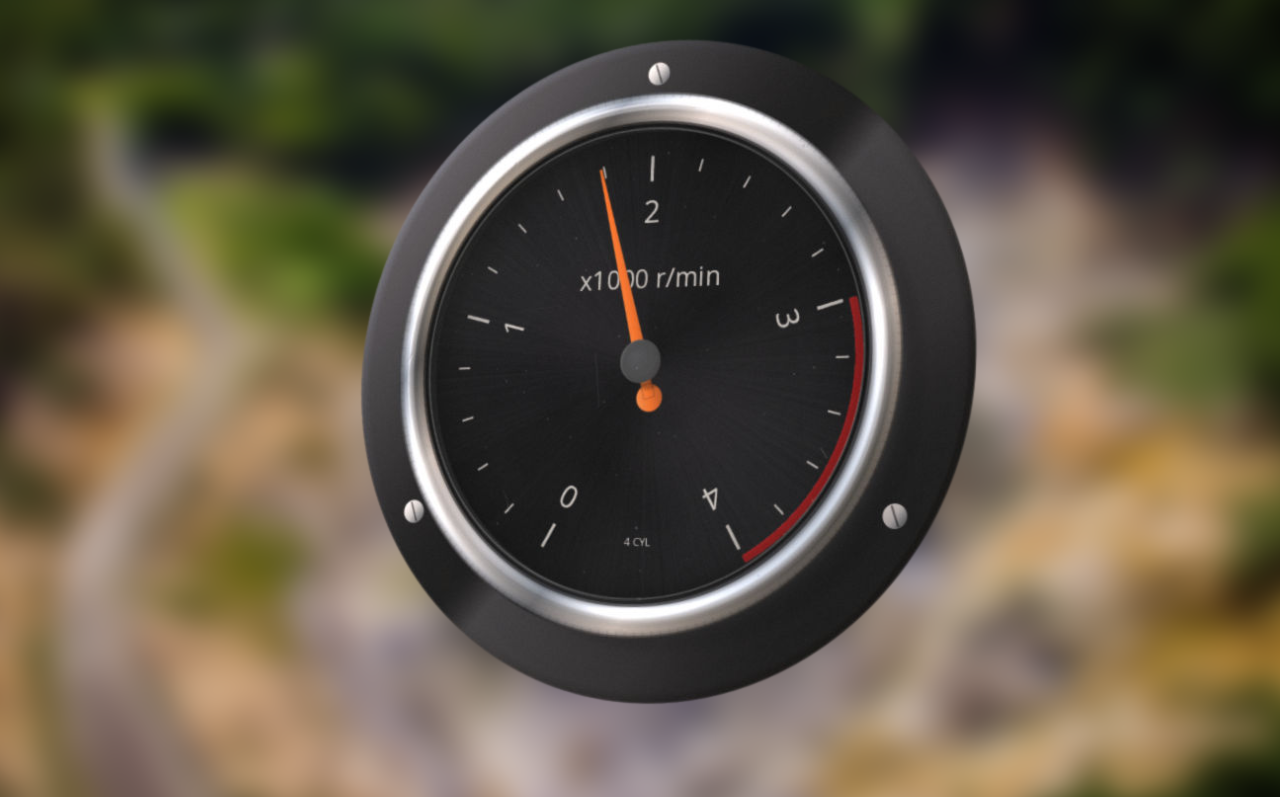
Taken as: 1800 rpm
